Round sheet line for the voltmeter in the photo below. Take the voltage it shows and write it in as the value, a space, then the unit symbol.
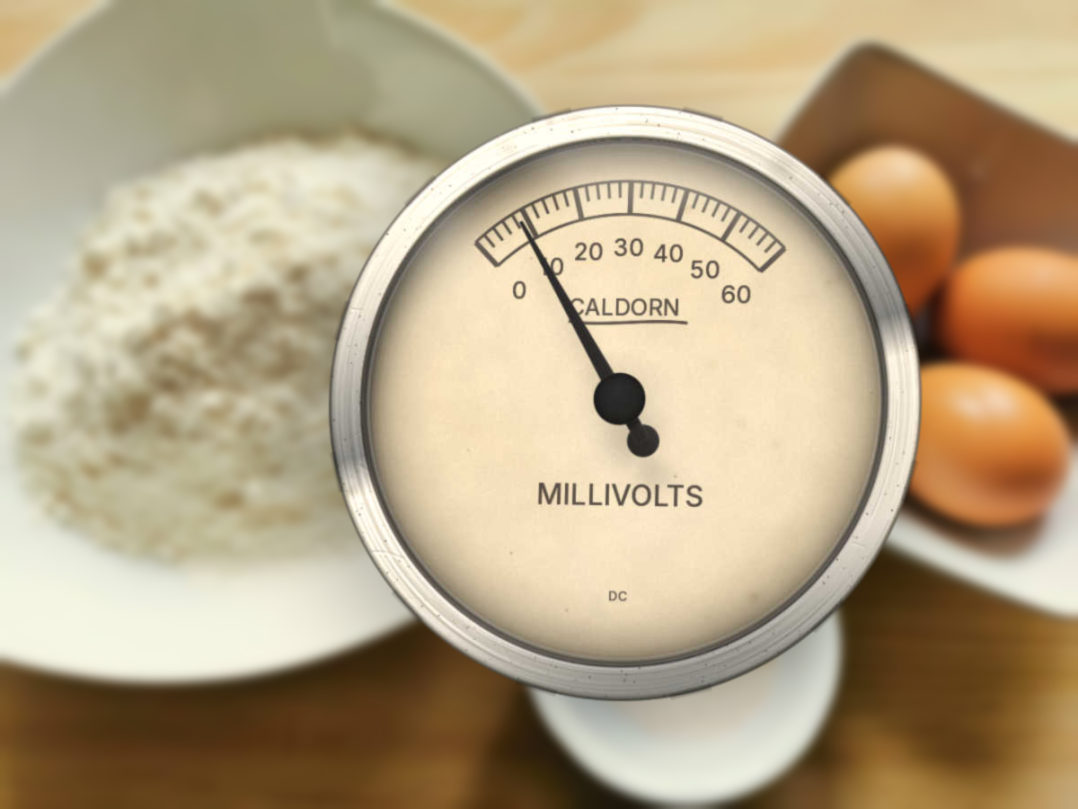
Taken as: 9 mV
